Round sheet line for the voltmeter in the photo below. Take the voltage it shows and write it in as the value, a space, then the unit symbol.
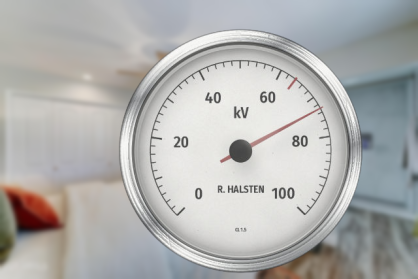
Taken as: 73 kV
